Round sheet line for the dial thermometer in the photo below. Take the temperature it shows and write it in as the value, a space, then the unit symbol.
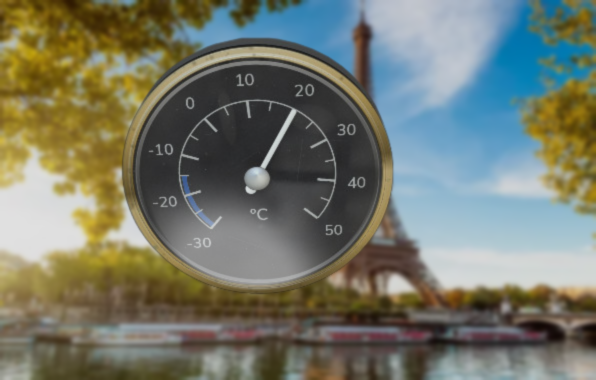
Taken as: 20 °C
